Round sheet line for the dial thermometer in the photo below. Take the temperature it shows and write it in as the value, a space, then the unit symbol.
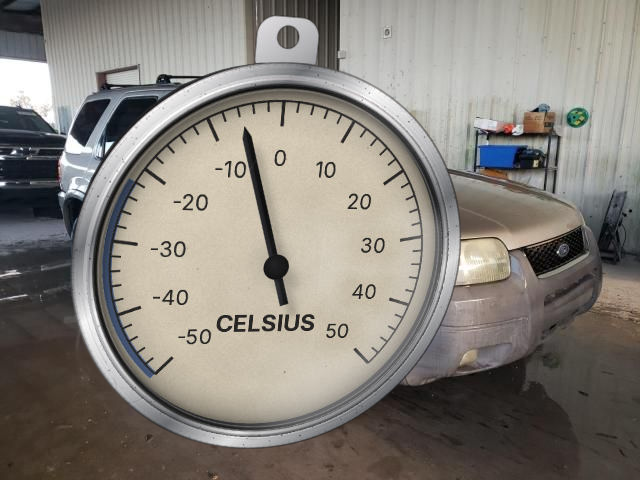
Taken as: -6 °C
